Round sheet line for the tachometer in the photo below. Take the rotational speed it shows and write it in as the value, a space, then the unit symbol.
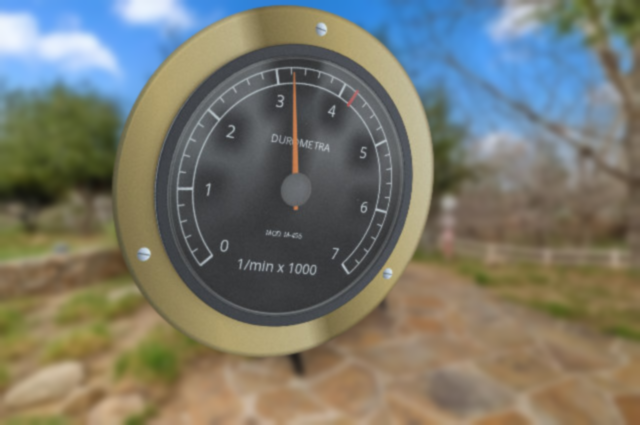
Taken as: 3200 rpm
